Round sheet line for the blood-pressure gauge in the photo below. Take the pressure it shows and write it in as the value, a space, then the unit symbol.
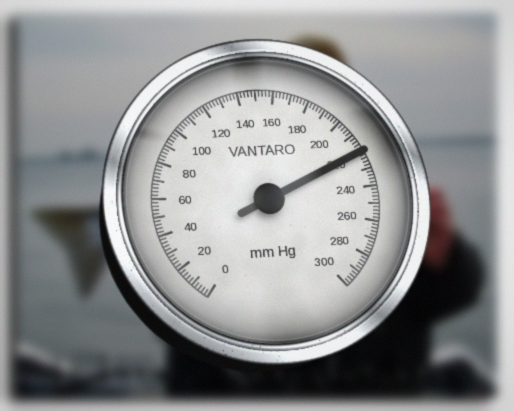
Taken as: 220 mmHg
